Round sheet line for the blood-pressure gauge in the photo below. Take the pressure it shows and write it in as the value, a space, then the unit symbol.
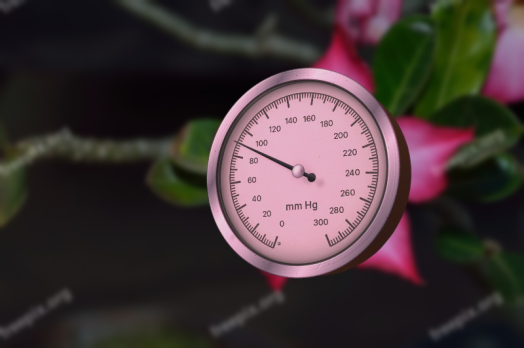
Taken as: 90 mmHg
